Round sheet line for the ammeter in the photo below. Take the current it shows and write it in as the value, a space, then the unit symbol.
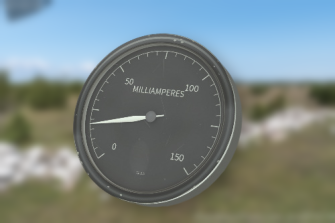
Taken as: 17.5 mA
